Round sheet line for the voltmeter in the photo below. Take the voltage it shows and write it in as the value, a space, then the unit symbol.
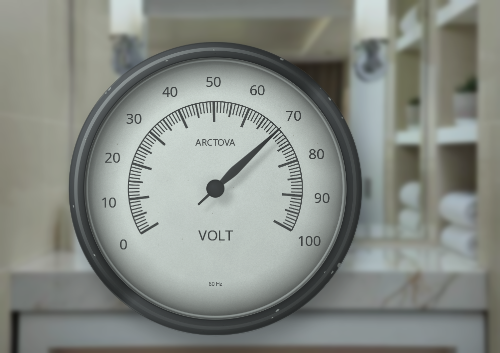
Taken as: 70 V
